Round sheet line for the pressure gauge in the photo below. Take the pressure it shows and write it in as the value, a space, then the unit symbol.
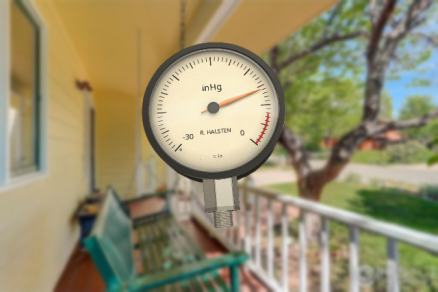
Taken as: -7 inHg
